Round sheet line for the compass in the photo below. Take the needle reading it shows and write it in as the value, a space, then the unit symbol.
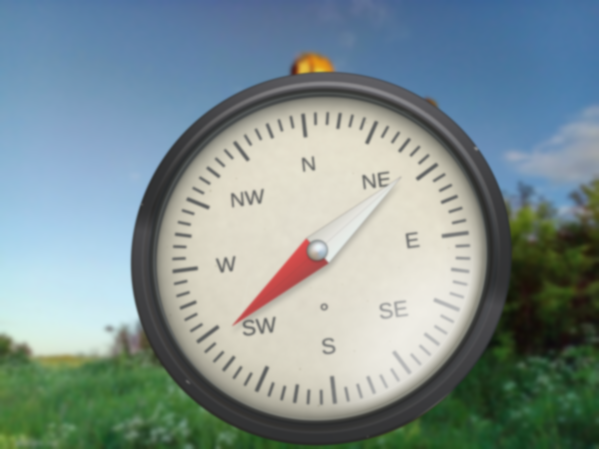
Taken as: 235 °
